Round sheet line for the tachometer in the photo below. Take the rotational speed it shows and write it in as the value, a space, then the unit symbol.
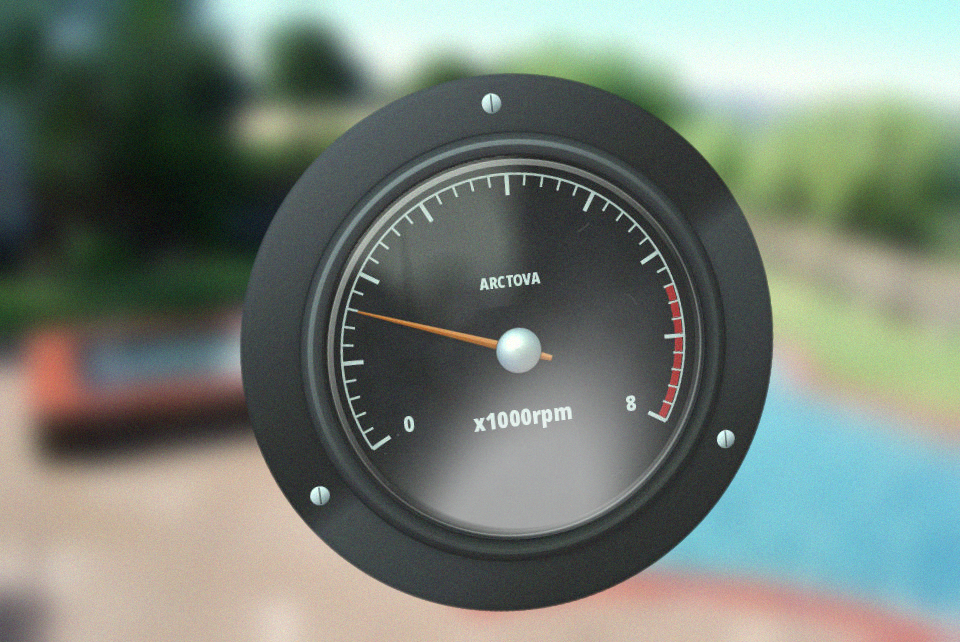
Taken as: 1600 rpm
